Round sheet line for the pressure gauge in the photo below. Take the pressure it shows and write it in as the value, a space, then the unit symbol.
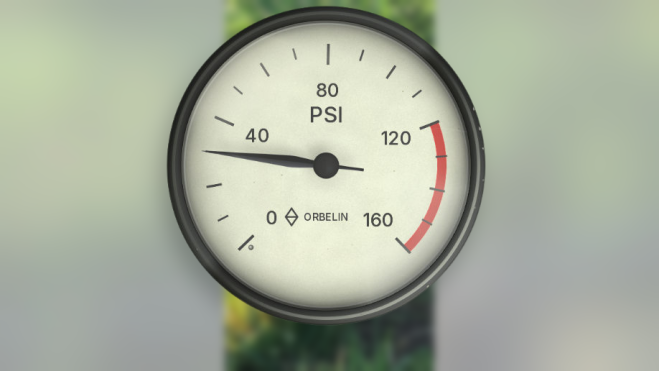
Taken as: 30 psi
